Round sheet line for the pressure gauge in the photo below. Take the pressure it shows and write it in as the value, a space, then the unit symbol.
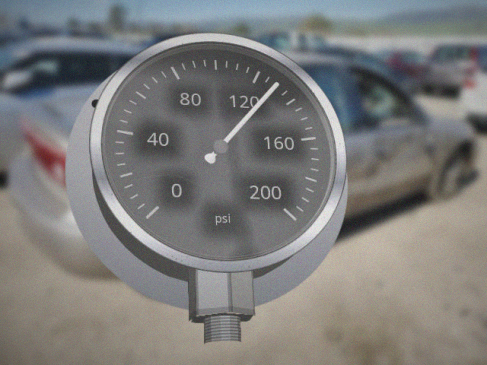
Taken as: 130 psi
